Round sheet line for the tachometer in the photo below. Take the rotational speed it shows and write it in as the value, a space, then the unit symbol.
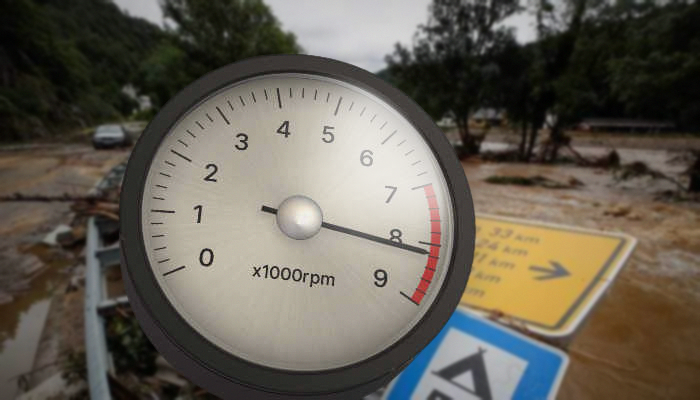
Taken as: 8200 rpm
